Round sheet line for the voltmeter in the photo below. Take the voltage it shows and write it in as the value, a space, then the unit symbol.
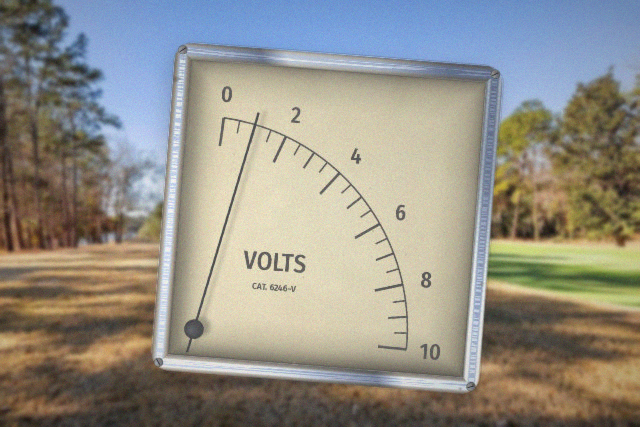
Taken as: 1 V
